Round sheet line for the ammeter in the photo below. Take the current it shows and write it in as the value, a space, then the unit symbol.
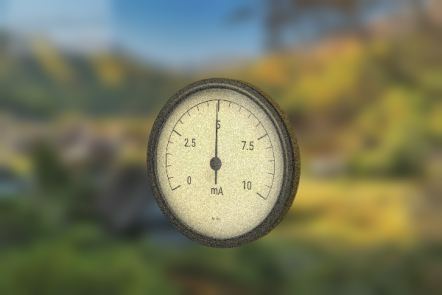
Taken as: 5 mA
